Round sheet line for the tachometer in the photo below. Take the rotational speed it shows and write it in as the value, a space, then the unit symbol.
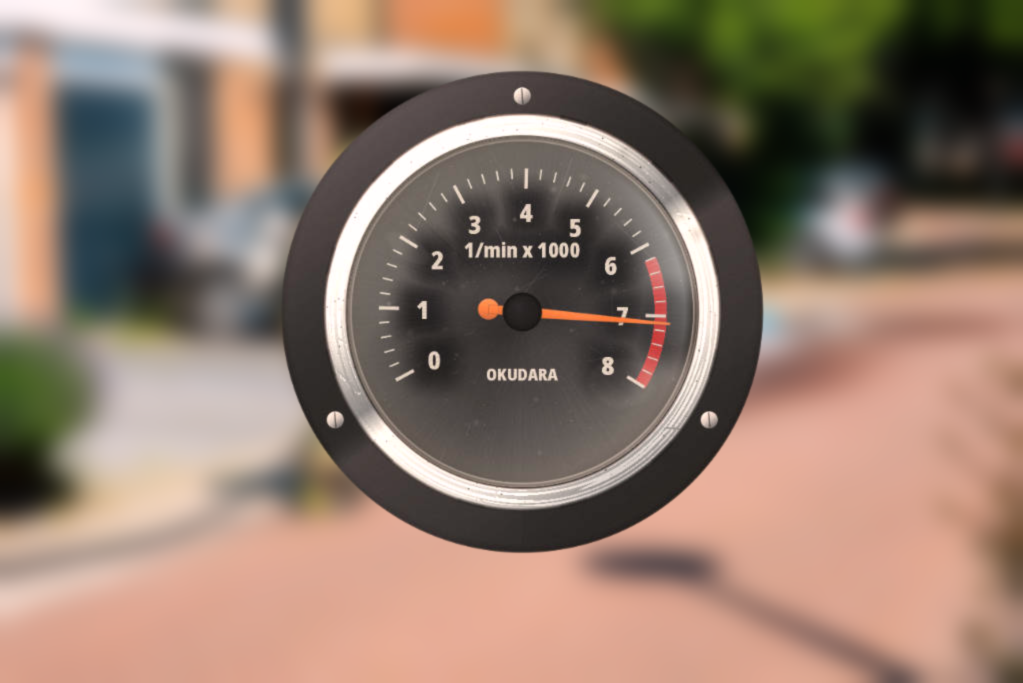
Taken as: 7100 rpm
